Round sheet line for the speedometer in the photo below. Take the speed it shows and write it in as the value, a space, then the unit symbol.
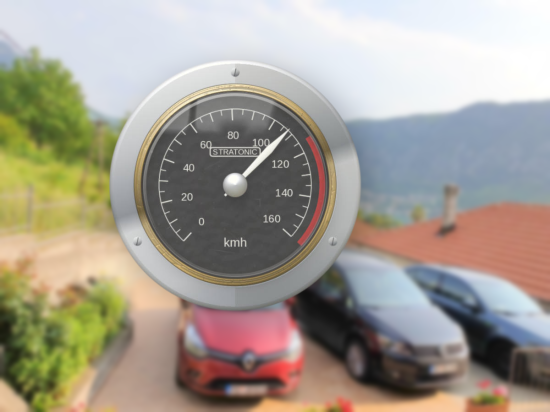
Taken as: 107.5 km/h
